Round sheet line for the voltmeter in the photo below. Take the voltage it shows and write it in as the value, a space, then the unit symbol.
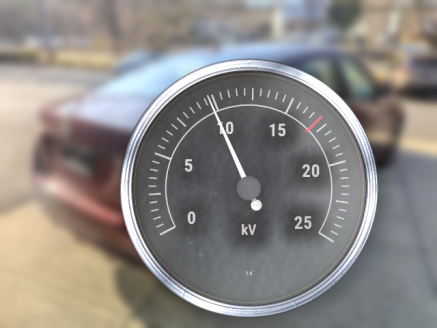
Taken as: 9.75 kV
